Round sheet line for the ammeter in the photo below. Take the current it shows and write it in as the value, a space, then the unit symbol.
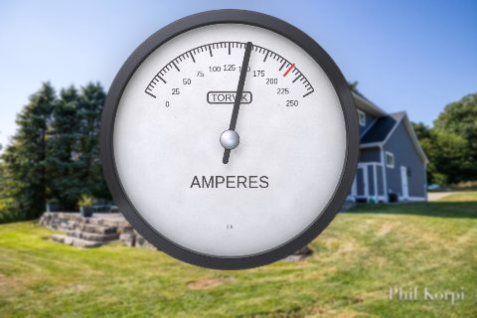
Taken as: 150 A
